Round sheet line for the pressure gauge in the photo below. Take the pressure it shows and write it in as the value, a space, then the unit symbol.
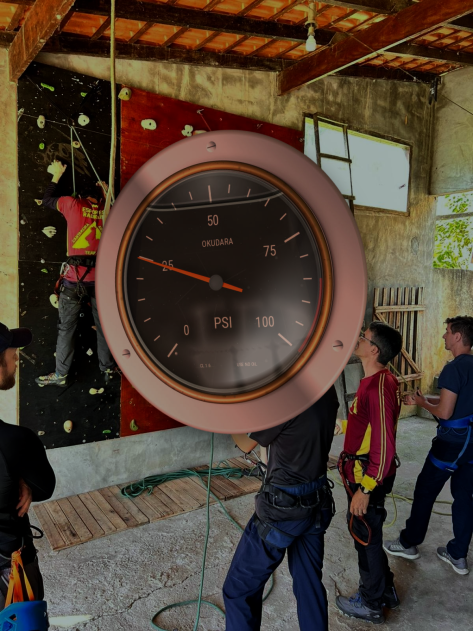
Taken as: 25 psi
